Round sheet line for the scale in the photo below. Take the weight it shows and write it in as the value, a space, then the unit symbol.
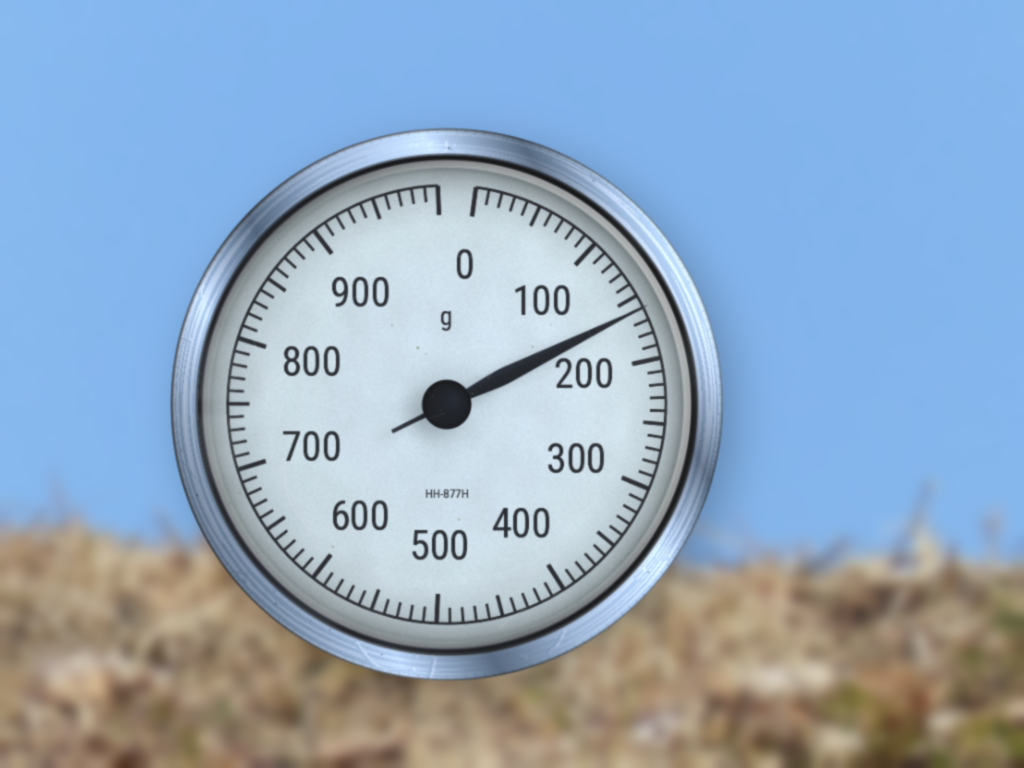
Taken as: 160 g
